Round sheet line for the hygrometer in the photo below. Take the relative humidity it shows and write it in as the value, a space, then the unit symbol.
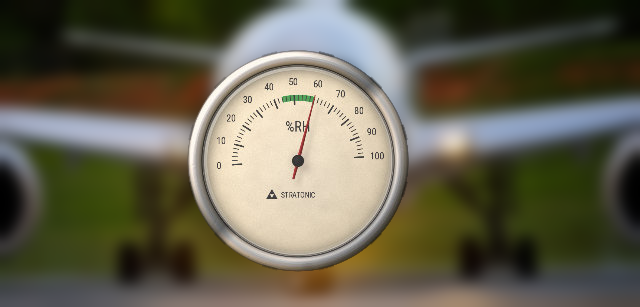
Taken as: 60 %
